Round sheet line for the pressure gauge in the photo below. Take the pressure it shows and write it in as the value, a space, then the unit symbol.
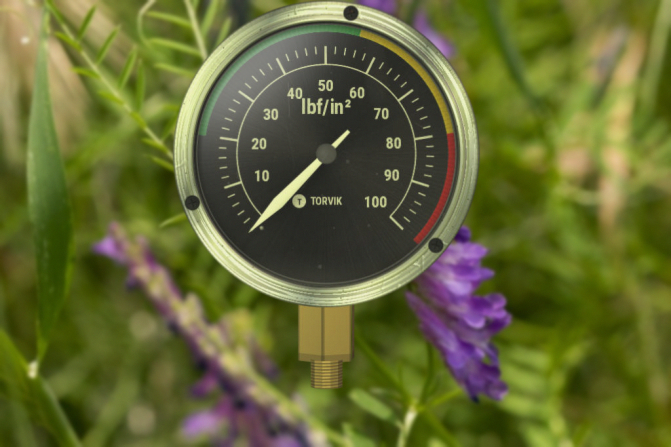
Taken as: 0 psi
